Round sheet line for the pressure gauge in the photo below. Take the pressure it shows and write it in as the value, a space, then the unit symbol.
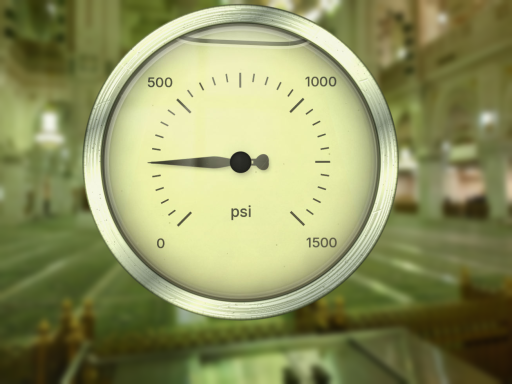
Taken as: 250 psi
